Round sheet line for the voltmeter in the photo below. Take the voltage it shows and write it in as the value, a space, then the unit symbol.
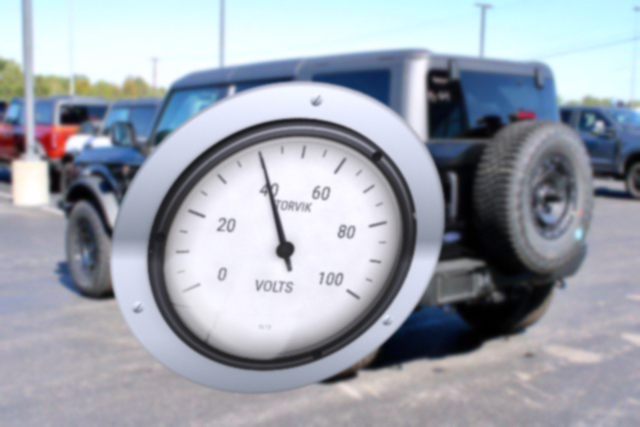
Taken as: 40 V
